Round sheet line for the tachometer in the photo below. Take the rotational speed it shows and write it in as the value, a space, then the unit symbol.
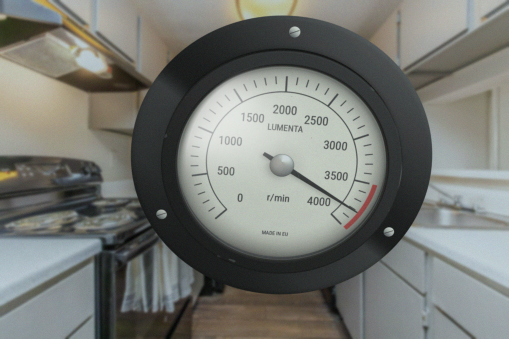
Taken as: 3800 rpm
